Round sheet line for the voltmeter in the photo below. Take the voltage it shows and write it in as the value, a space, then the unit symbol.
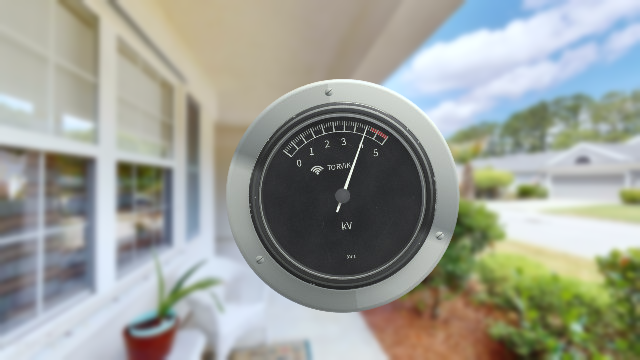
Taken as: 4 kV
